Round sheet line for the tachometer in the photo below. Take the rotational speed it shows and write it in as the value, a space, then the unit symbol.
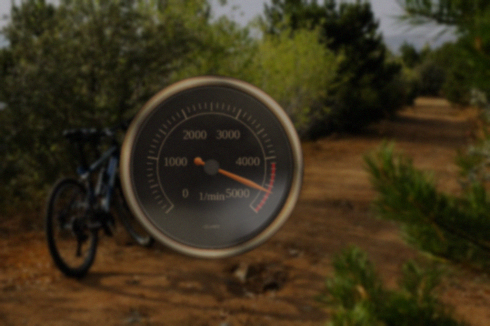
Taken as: 4600 rpm
